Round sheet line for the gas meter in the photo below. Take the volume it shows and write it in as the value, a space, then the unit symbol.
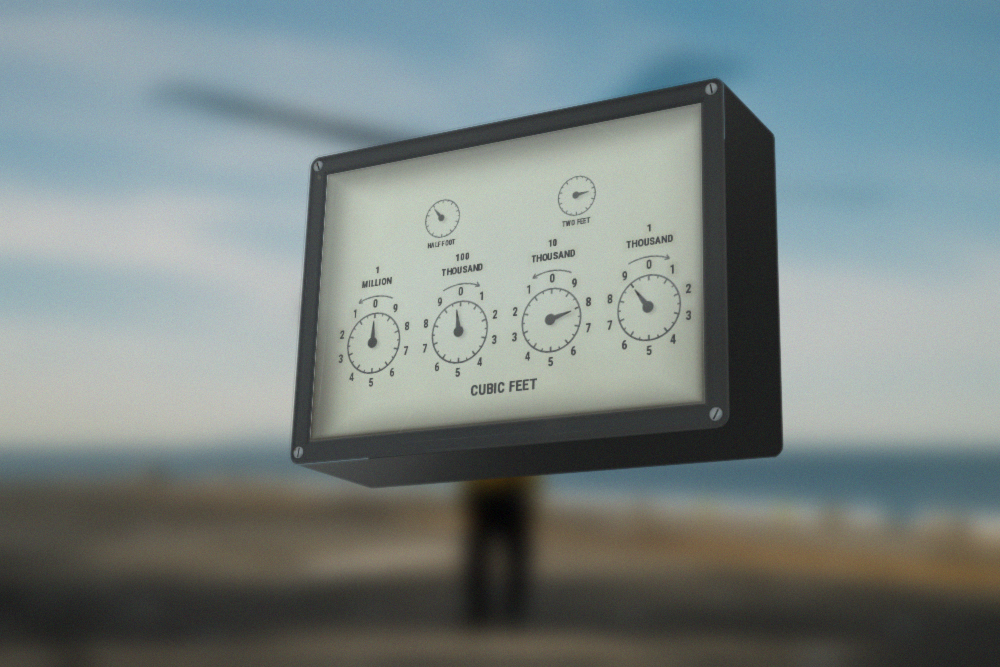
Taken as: 997900 ft³
